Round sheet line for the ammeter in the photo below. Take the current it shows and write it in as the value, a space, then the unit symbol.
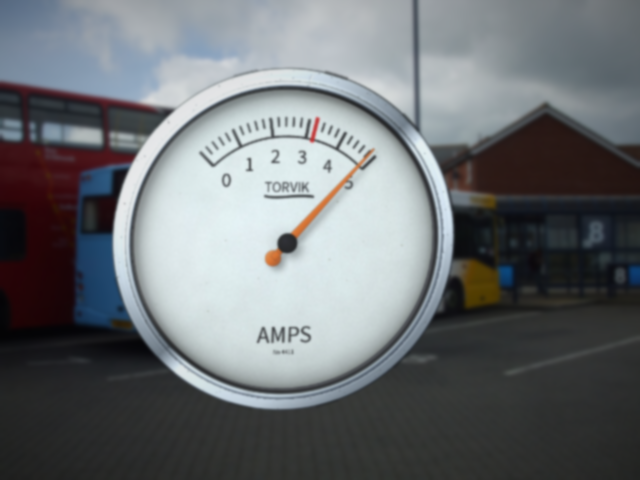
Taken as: 4.8 A
